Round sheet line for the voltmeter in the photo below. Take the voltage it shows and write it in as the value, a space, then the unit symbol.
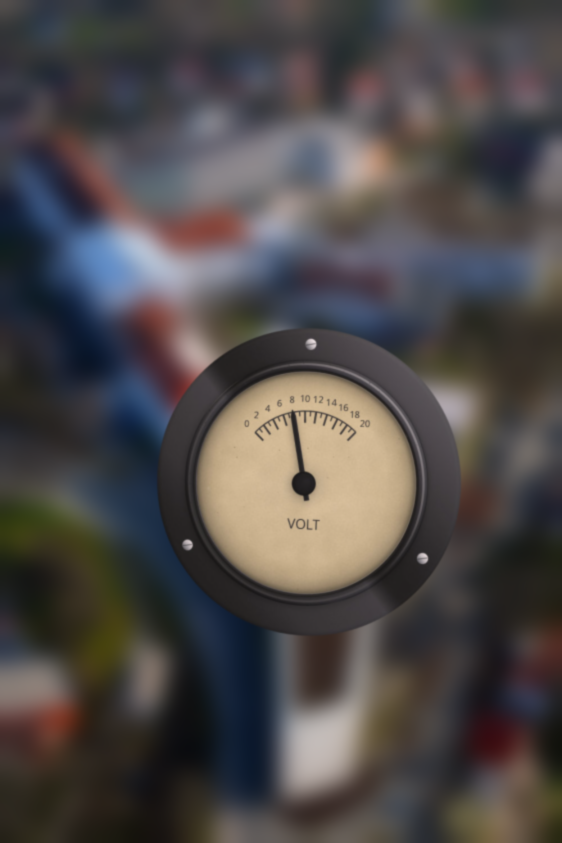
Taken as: 8 V
